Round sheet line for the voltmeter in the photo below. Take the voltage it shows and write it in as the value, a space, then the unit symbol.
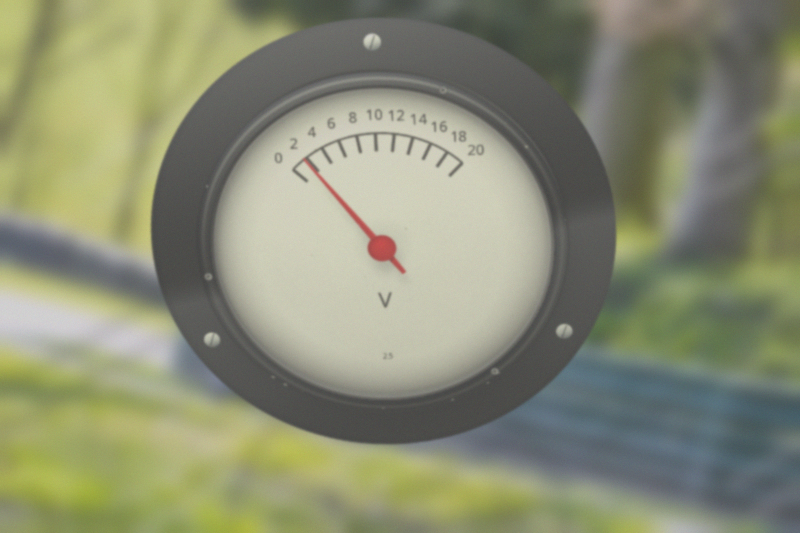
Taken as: 2 V
